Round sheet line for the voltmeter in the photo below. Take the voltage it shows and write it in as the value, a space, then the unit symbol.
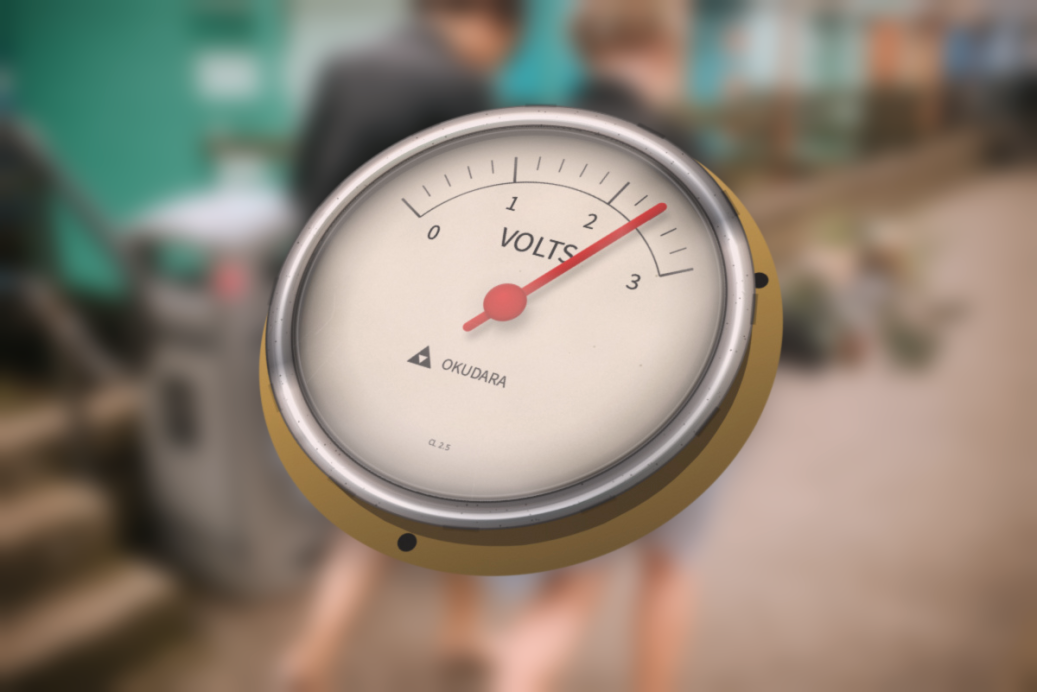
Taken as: 2.4 V
